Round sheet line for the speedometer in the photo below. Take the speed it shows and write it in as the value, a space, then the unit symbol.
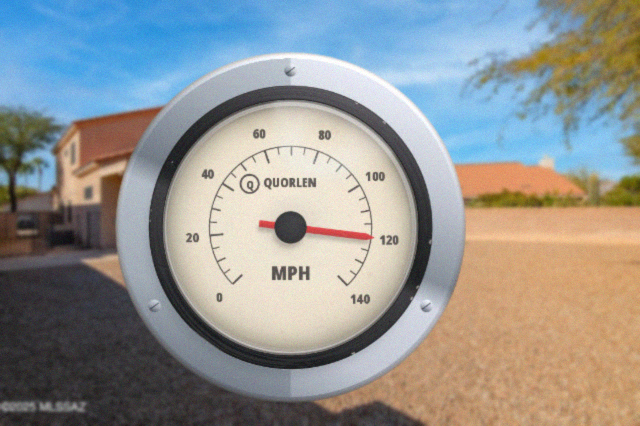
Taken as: 120 mph
